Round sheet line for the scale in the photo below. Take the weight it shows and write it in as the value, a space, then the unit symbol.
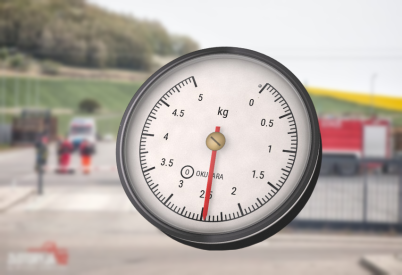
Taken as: 2.45 kg
